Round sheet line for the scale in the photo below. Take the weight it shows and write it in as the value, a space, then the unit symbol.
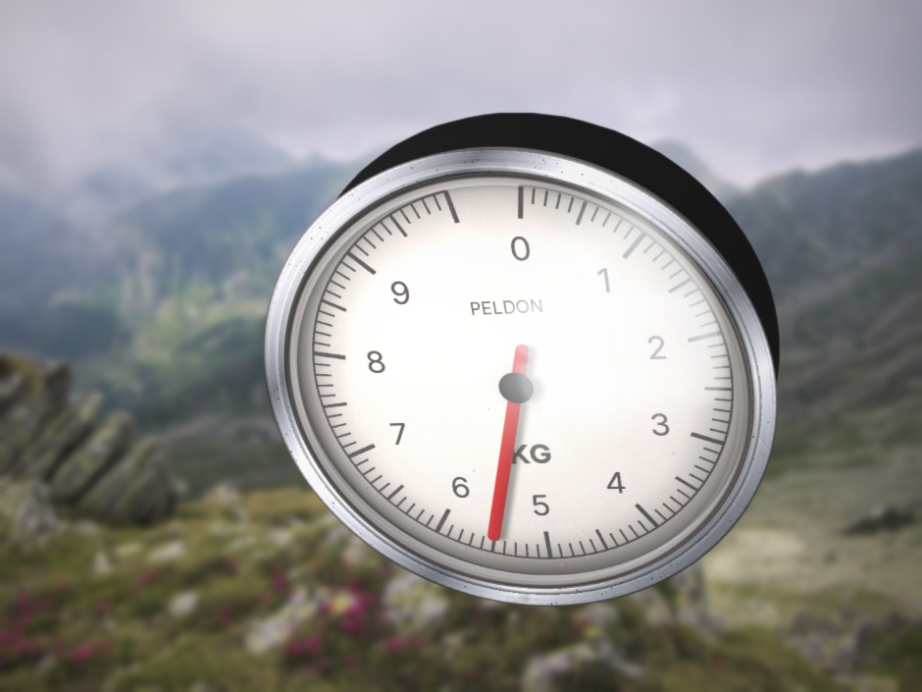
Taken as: 5.5 kg
